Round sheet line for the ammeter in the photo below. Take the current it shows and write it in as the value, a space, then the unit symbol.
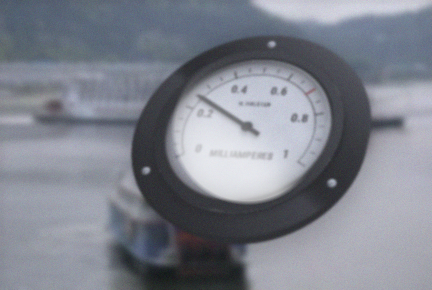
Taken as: 0.25 mA
